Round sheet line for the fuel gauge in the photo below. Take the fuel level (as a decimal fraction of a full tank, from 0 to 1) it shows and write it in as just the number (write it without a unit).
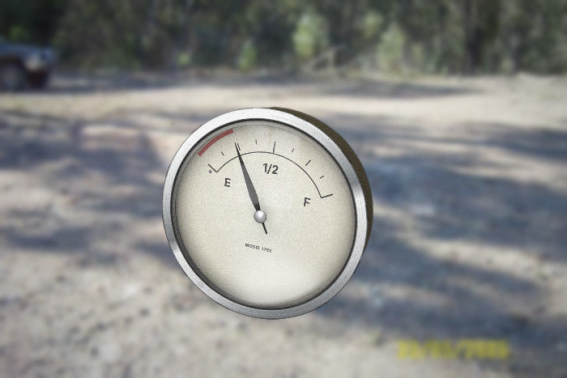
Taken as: 0.25
